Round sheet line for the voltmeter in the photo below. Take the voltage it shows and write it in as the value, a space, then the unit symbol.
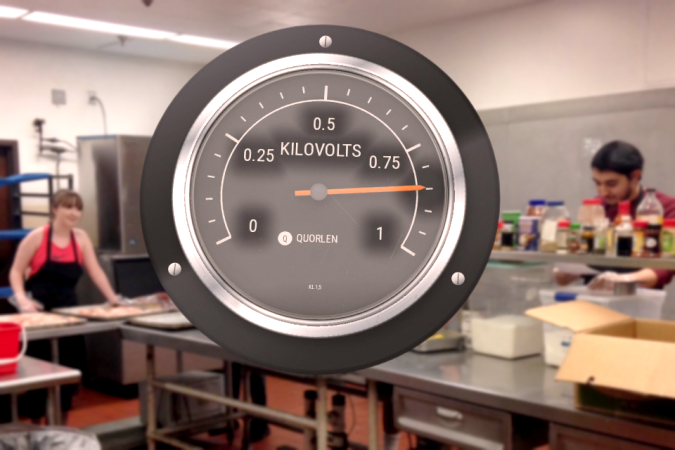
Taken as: 0.85 kV
